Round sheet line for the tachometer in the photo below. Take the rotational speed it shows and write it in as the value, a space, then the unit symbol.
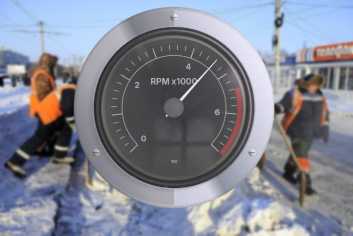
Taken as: 4600 rpm
